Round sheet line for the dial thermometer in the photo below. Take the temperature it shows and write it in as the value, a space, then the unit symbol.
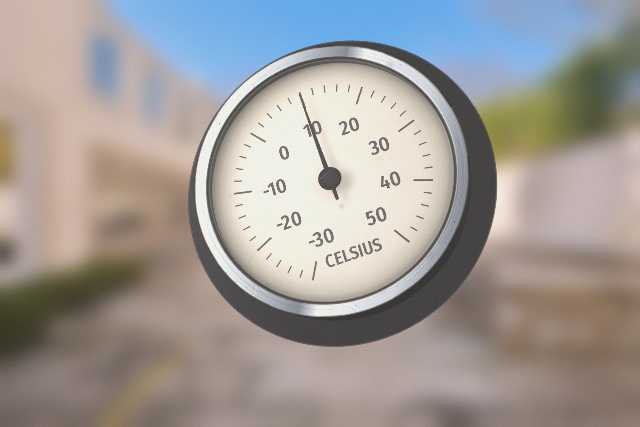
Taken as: 10 °C
